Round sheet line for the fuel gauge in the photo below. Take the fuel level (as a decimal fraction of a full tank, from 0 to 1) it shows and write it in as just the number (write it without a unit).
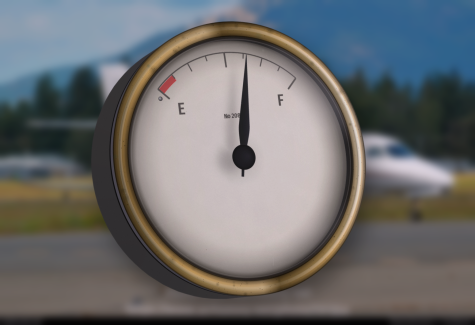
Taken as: 0.625
